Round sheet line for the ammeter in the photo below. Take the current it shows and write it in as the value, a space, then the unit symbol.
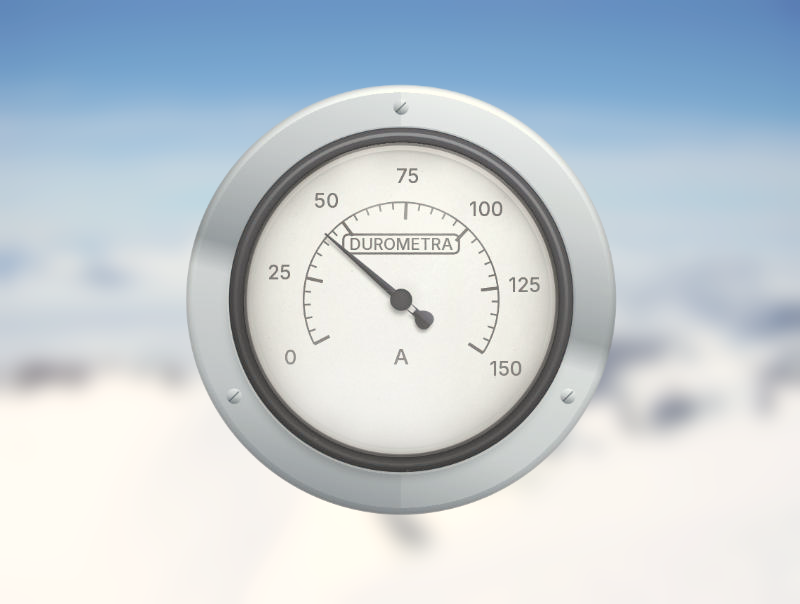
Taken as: 42.5 A
